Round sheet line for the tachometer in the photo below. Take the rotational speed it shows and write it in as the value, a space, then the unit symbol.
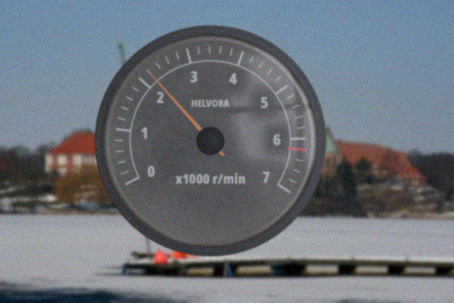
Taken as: 2200 rpm
